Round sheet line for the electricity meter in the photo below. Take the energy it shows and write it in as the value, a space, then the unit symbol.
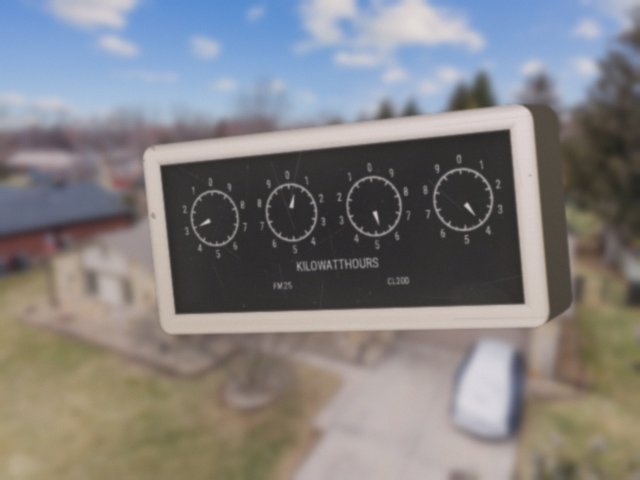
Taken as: 3054 kWh
